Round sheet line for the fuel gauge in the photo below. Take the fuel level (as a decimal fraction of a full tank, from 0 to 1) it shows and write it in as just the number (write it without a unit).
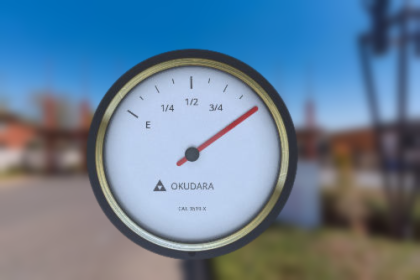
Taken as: 1
